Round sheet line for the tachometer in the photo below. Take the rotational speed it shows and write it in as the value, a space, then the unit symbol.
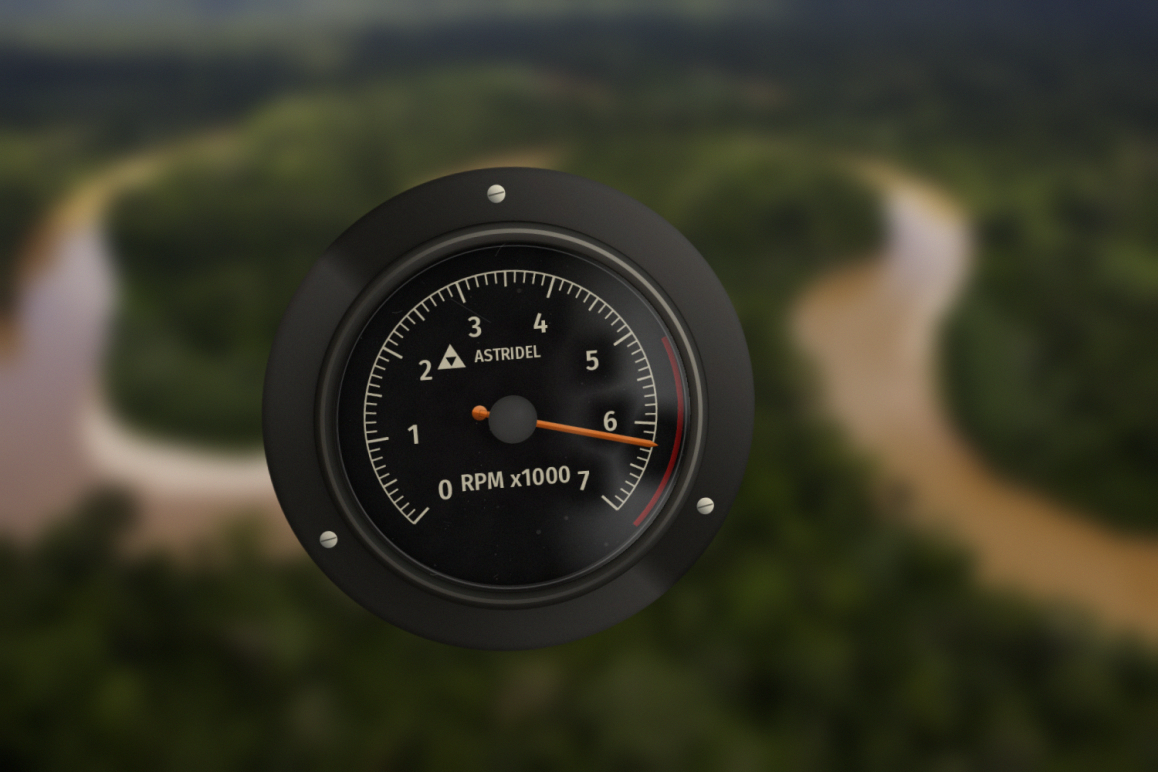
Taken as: 6200 rpm
